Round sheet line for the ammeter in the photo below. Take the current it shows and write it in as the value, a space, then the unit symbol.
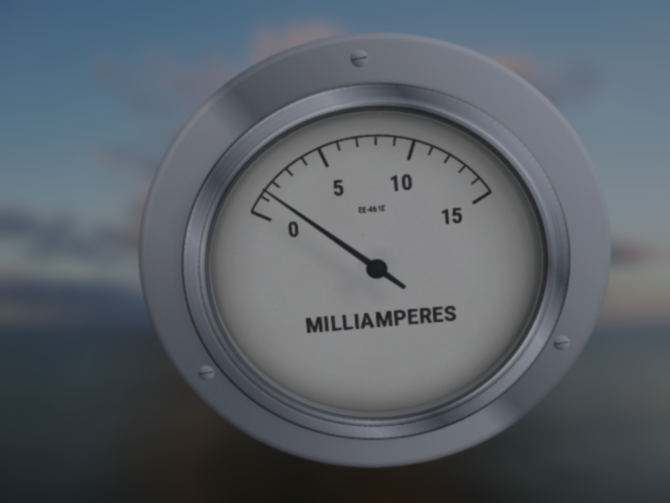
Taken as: 1.5 mA
